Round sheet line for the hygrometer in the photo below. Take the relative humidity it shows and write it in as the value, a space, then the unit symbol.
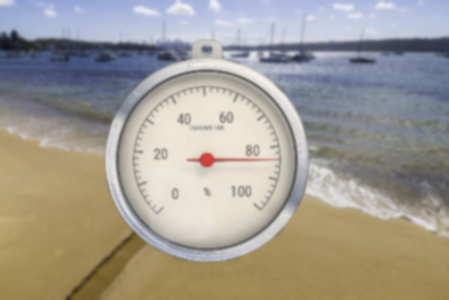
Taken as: 84 %
